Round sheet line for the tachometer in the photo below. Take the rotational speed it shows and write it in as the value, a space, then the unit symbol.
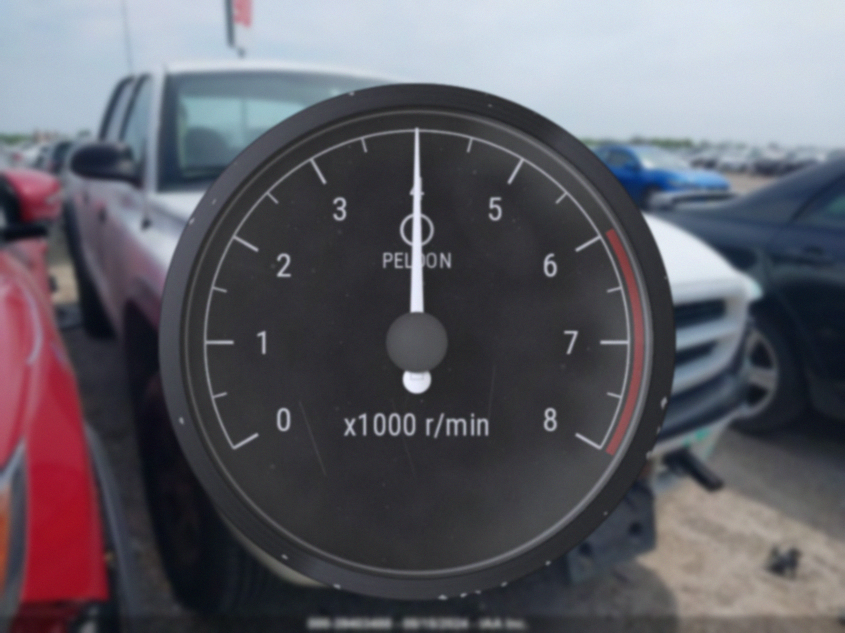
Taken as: 4000 rpm
